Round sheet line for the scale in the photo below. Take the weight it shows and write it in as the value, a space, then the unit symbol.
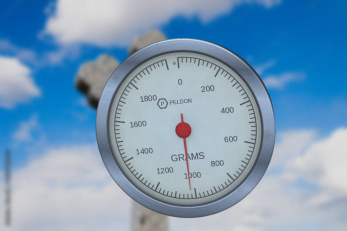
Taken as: 1020 g
